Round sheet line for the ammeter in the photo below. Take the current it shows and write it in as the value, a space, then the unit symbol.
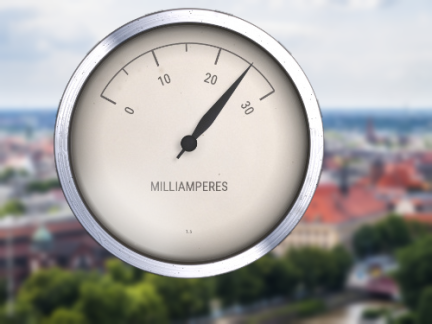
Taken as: 25 mA
